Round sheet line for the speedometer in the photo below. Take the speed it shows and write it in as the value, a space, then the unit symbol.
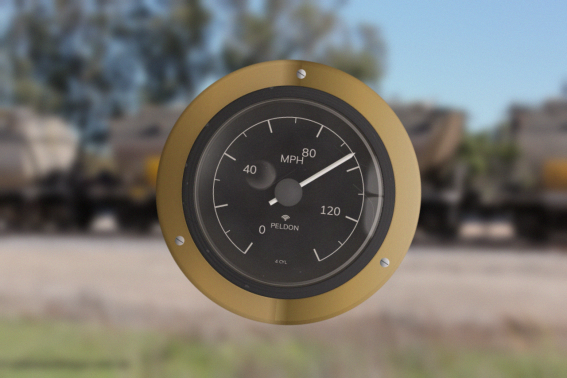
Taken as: 95 mph
